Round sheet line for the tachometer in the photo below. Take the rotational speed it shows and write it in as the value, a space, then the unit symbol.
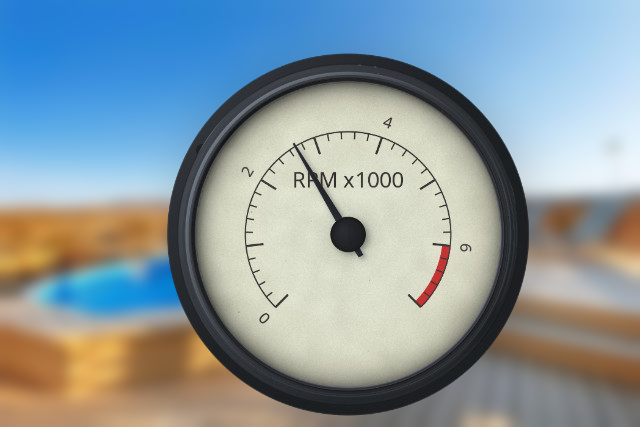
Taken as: 2700 rpm
